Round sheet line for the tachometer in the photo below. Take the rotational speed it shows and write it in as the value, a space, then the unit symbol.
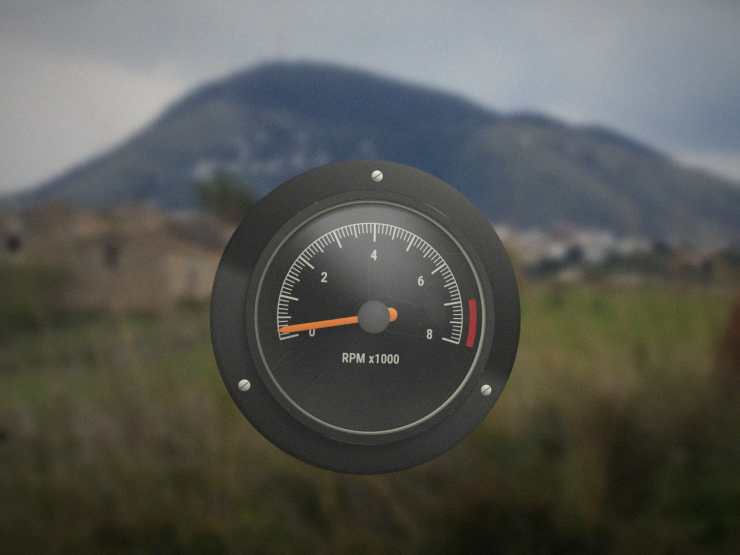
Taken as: 200 rpm
